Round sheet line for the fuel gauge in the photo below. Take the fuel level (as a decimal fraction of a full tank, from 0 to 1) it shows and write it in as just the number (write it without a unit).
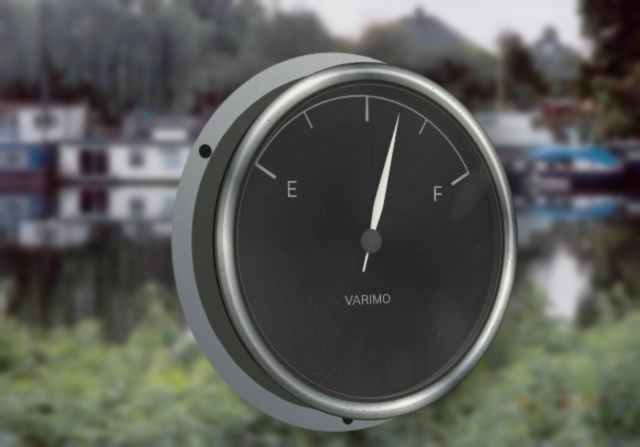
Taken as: 0.625
